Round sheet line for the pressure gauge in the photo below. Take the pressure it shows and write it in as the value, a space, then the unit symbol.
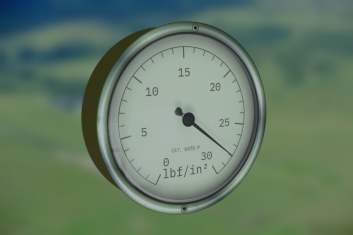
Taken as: 28 psi
